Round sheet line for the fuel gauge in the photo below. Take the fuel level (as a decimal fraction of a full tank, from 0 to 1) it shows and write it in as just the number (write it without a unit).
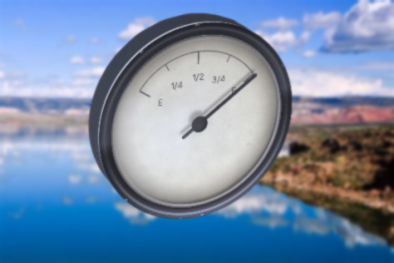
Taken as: 1
